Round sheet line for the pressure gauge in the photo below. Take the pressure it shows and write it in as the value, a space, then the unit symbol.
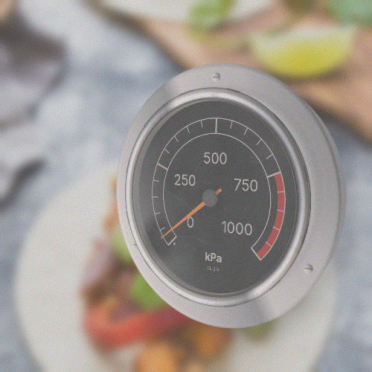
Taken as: 25 kPa
